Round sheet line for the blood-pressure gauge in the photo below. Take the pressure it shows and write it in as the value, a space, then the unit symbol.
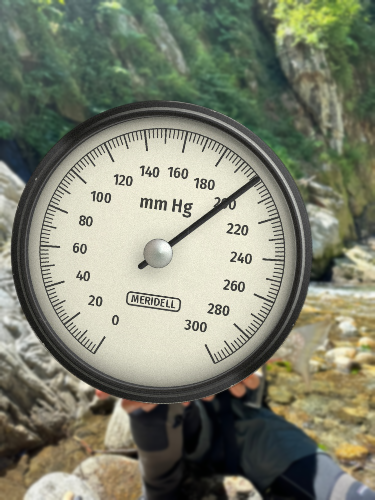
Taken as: 200 mmHg
